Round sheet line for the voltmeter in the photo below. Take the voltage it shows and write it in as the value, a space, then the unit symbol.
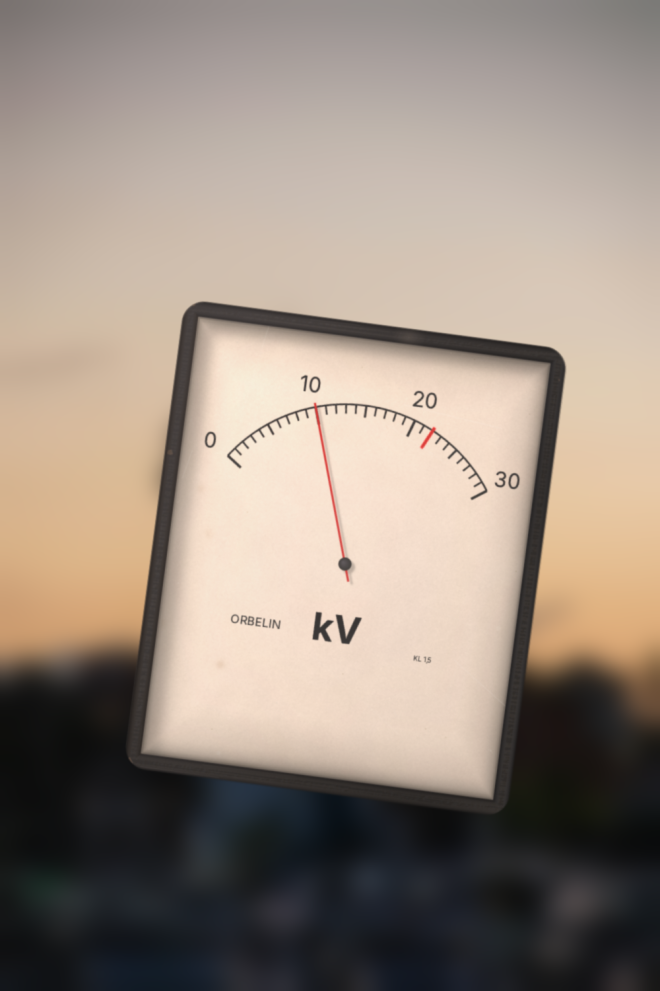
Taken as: 10 kV
